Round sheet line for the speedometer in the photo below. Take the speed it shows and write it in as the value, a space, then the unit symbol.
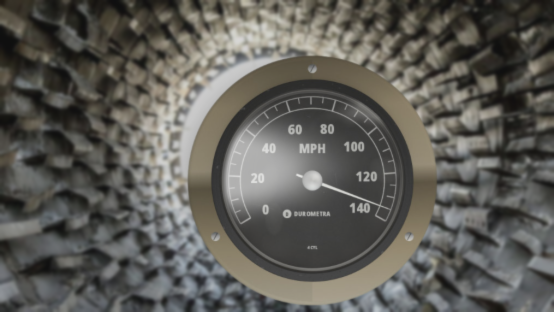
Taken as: 135 mph
